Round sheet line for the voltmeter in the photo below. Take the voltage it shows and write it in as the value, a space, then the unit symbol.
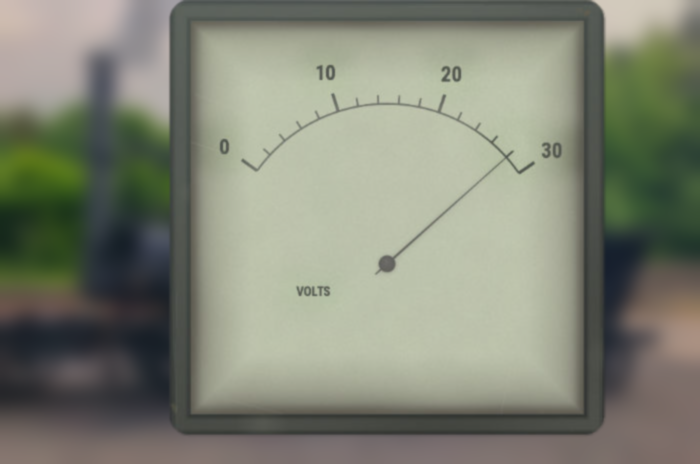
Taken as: 28 V
